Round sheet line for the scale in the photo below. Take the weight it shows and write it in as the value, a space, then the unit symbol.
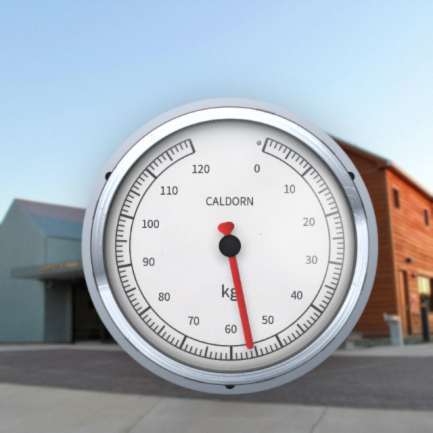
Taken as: 56 kg
